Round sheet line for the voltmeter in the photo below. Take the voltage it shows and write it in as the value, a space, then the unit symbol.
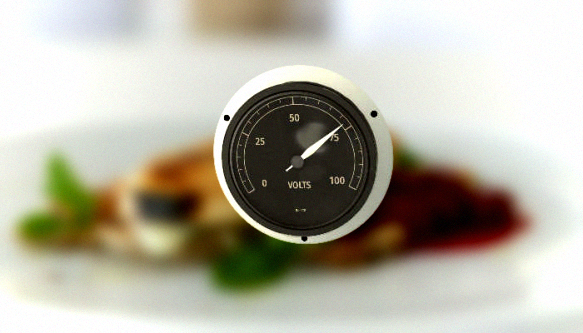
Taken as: 72.5 V
